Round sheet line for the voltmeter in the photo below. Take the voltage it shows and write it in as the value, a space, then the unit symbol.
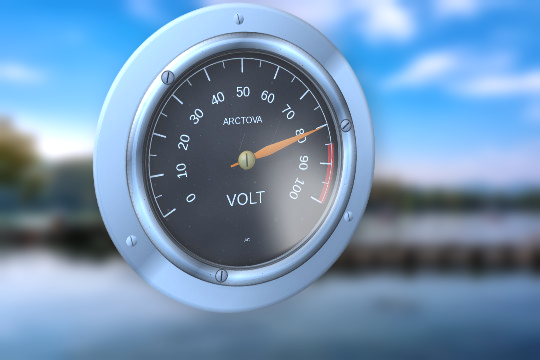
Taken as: 80 V
